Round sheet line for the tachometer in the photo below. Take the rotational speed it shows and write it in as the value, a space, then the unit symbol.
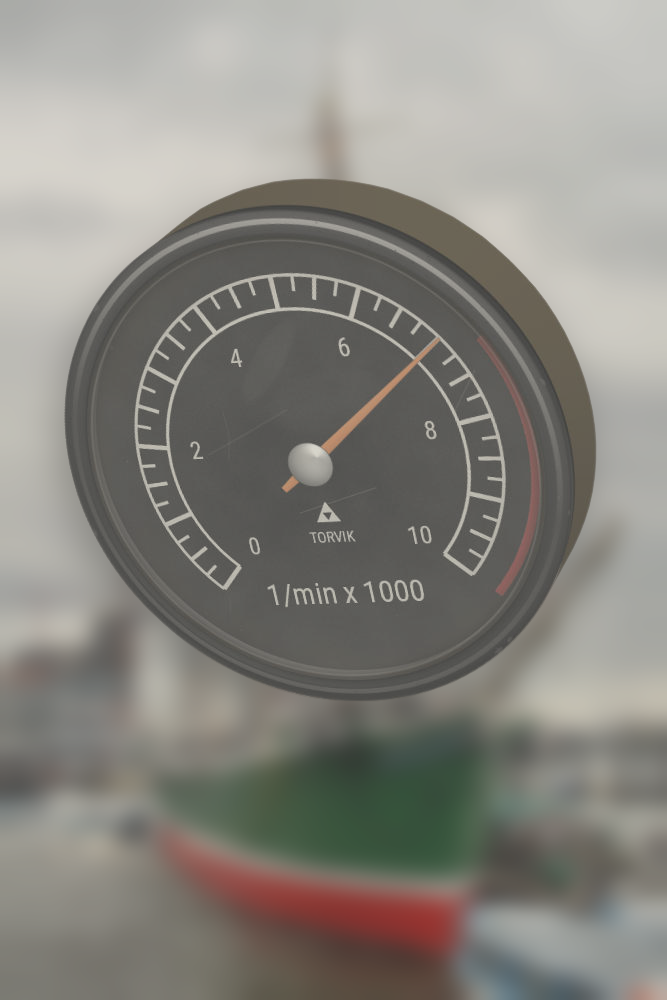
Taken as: 7000 rpm
